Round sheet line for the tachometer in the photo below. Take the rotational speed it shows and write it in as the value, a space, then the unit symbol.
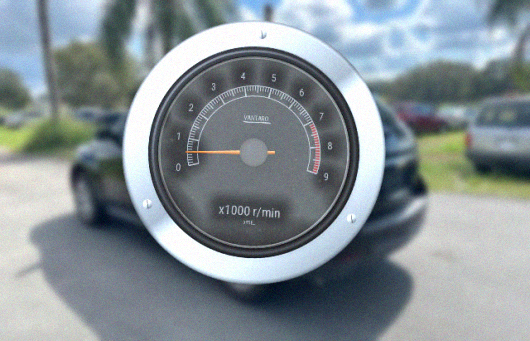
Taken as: 500 rpm
